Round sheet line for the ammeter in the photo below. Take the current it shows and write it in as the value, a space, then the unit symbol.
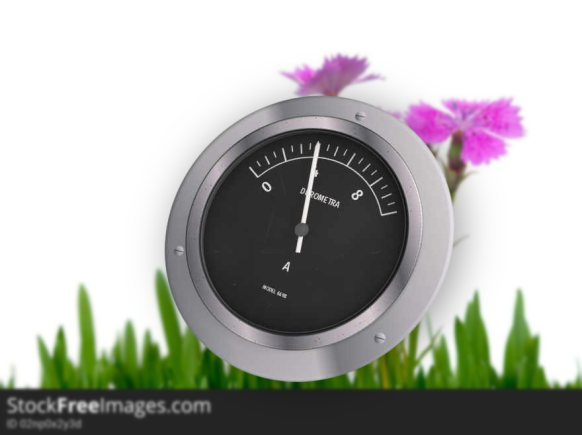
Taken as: 4 A
